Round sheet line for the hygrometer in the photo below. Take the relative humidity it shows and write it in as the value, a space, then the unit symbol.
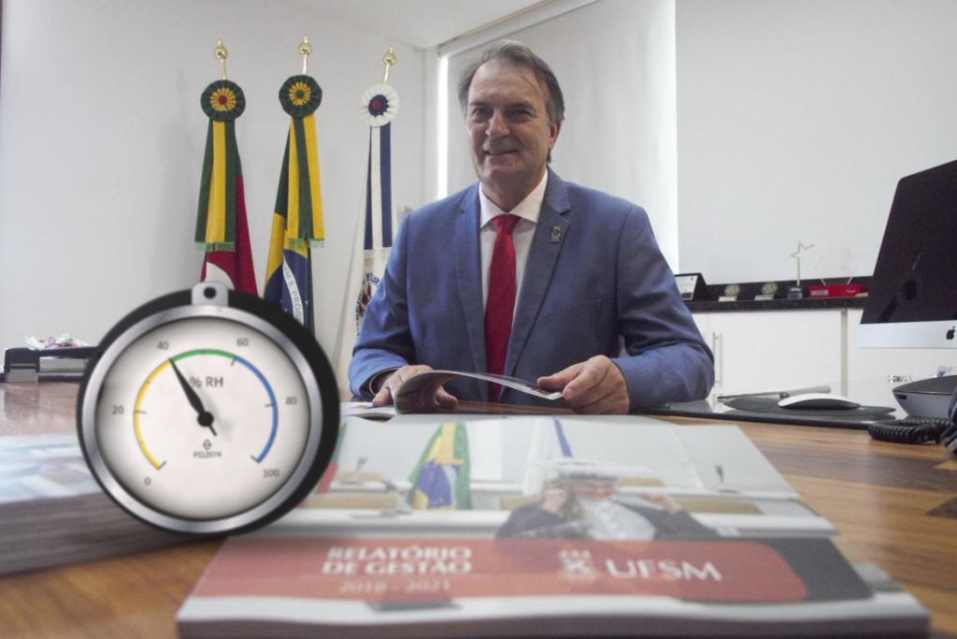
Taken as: 40 %
